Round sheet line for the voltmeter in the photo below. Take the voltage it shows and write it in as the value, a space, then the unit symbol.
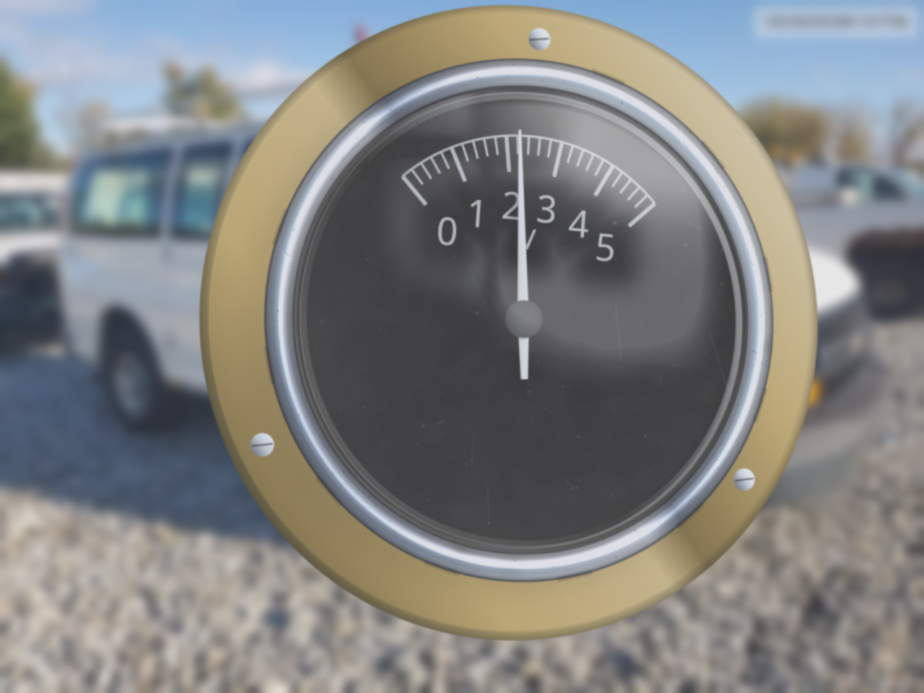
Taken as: 2.2 V
